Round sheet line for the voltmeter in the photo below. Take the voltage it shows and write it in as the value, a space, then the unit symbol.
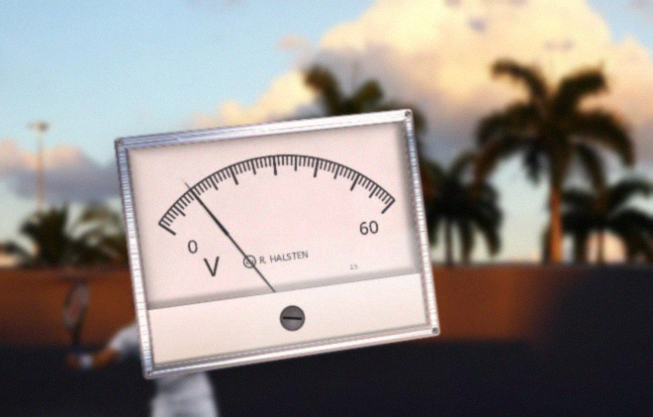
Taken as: 10 V
